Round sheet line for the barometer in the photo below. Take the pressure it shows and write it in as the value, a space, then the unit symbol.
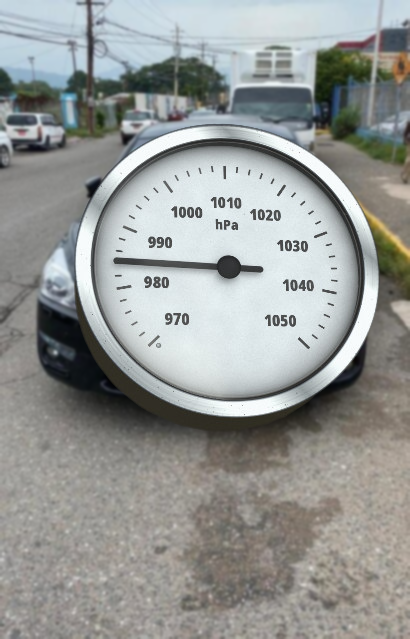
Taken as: 984 hPa
